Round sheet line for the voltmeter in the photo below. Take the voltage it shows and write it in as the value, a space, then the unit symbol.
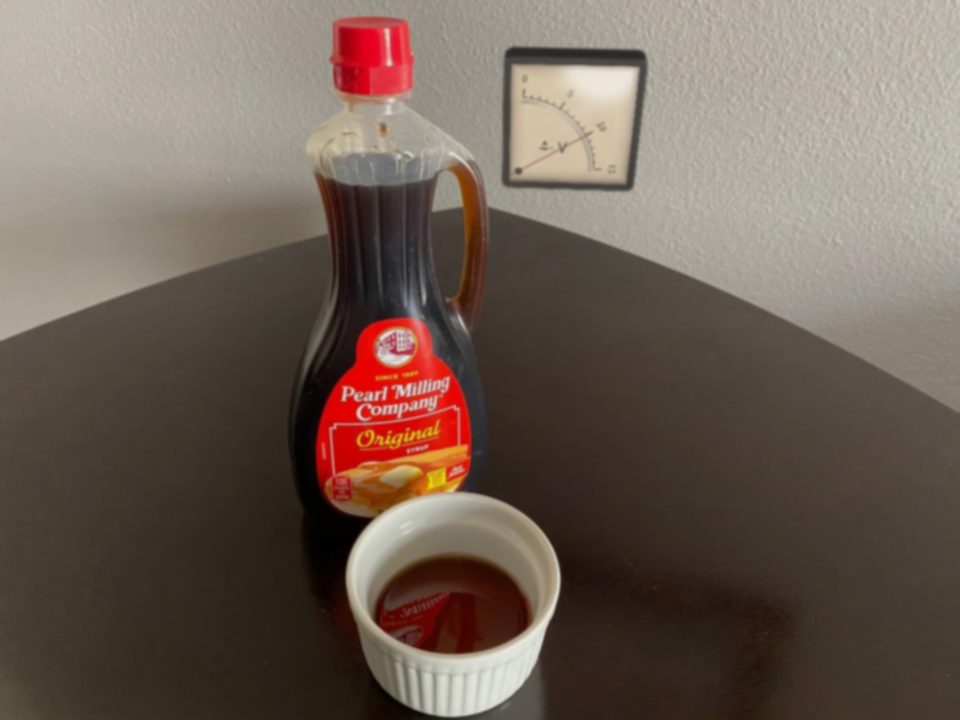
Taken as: 10 V
